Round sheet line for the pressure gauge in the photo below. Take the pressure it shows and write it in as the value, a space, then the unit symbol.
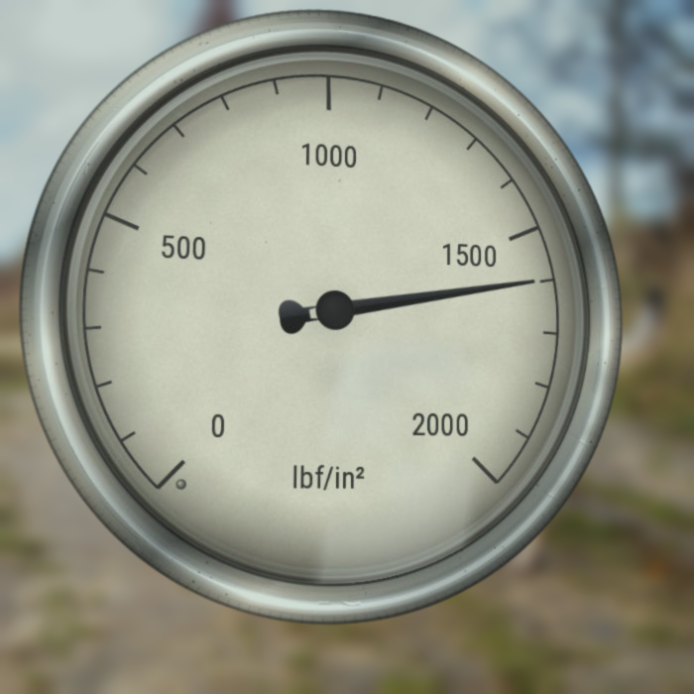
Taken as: 1600 psi
